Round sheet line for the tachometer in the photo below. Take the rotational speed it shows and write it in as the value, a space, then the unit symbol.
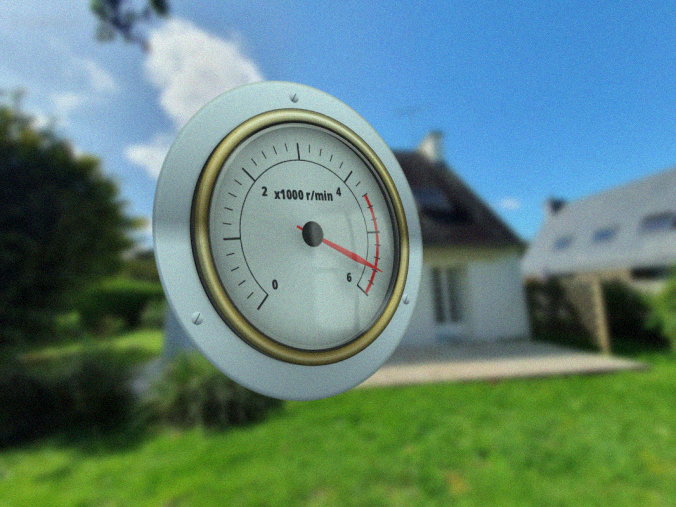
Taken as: 5600 rpm
